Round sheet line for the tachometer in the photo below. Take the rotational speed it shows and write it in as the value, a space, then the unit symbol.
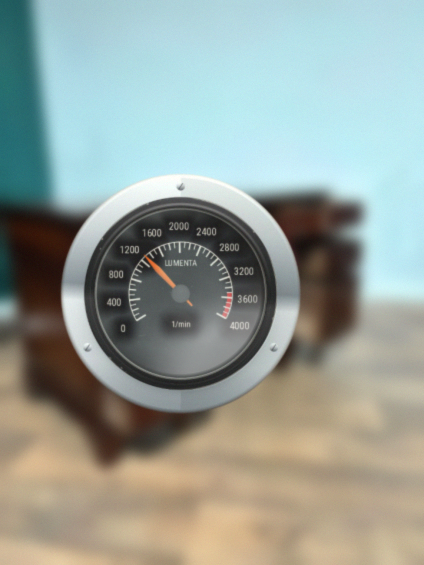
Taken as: 1300 rpm
